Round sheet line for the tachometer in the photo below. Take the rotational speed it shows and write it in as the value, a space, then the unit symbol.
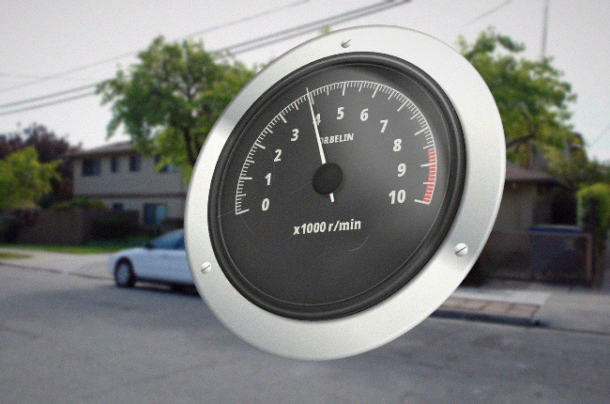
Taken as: 4000 rpm
